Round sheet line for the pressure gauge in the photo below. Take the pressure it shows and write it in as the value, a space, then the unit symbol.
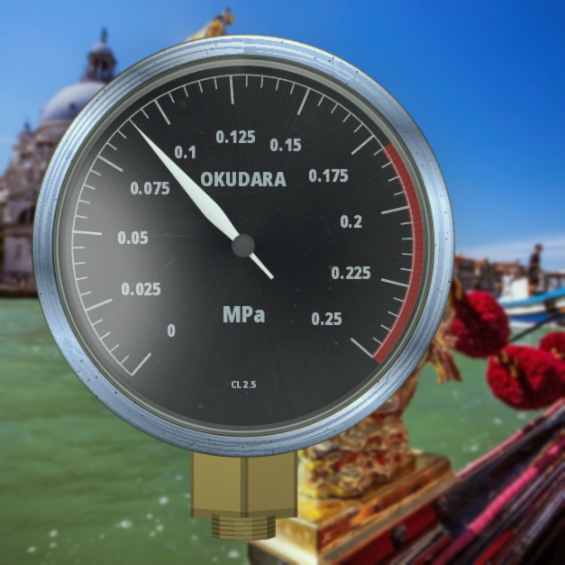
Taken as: 0.09 MPa
